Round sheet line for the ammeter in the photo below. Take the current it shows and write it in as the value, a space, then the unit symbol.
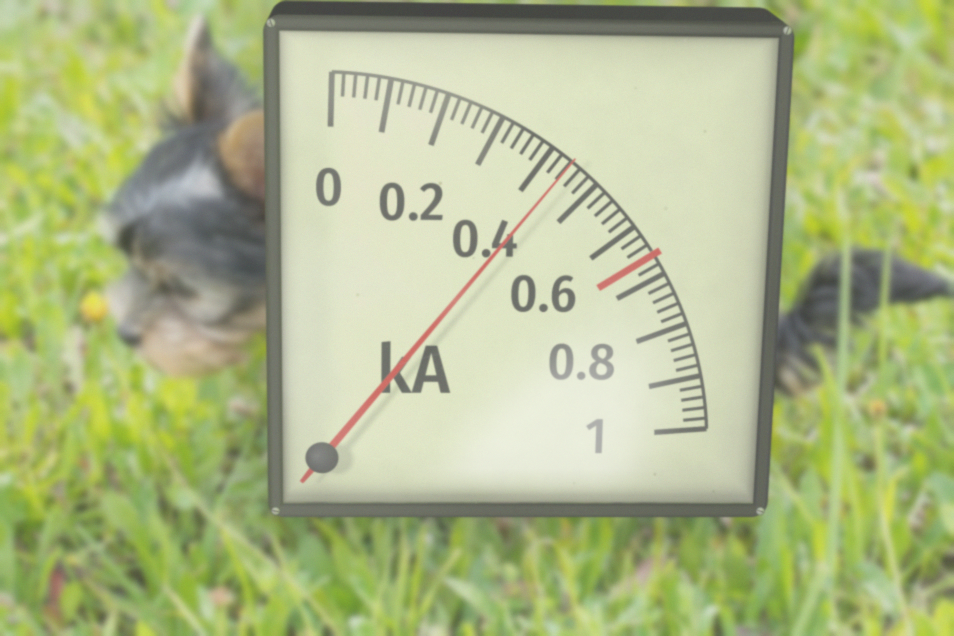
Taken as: 0.44 kA
